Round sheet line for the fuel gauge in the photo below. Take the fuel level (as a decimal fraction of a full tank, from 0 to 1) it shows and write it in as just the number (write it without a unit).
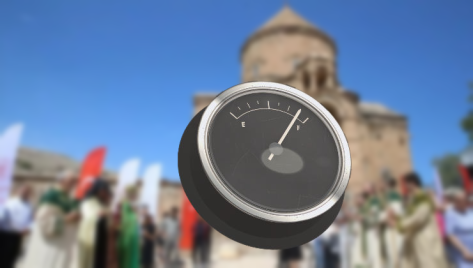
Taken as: 0.875
